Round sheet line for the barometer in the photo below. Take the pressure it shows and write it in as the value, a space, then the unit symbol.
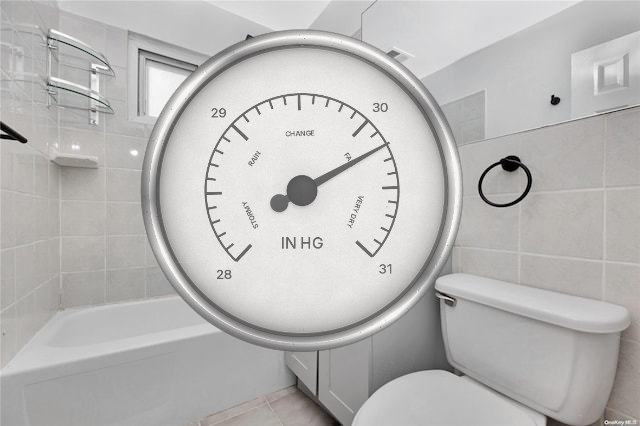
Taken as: 30.2 inHg
